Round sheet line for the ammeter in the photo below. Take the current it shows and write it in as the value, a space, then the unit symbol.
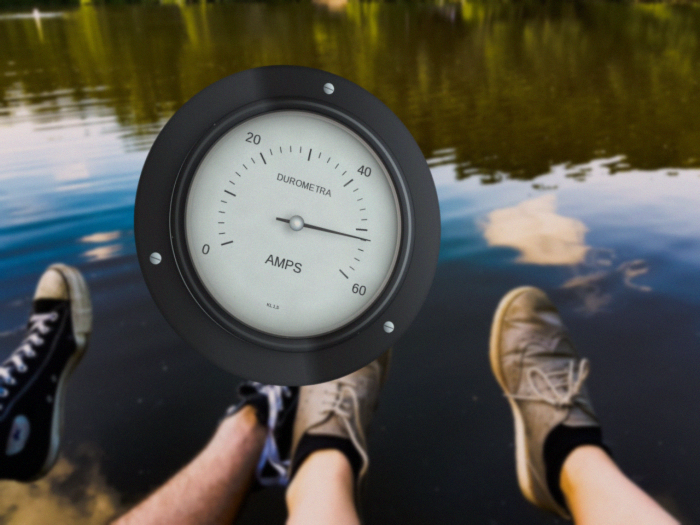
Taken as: 52 A
